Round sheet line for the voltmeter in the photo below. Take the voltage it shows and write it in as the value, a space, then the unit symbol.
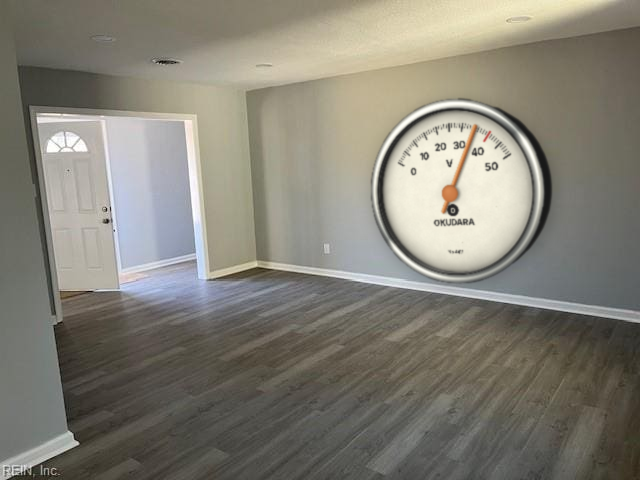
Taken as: 35 V
